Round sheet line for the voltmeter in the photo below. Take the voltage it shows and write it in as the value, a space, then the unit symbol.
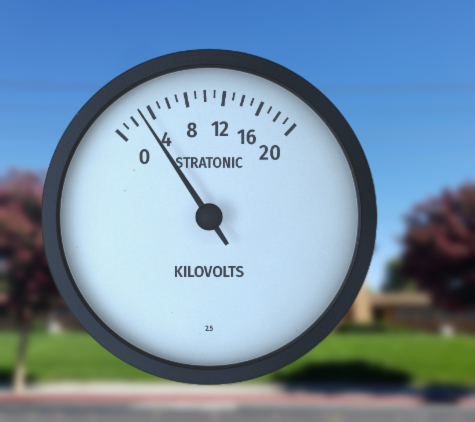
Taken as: 3 kV
